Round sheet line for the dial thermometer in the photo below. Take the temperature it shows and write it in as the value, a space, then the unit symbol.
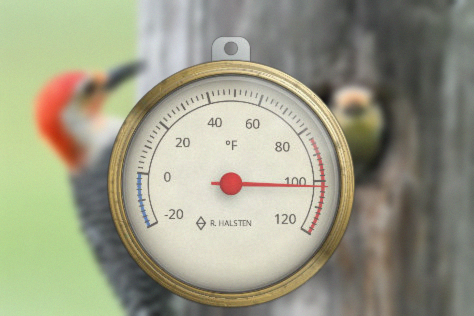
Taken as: 102 °F
